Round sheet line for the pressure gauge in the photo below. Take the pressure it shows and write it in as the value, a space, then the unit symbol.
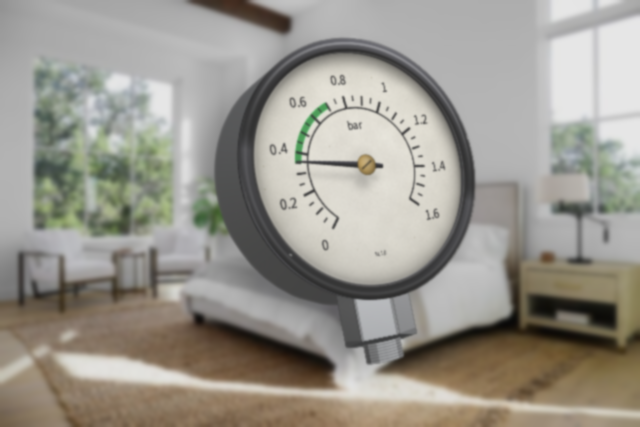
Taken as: 0.35 bar
